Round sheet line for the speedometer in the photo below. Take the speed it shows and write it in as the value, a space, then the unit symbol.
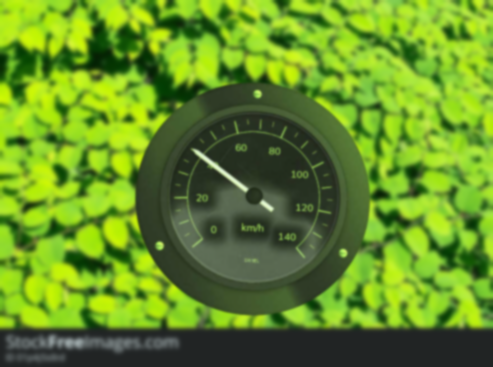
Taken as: 40 km/h
